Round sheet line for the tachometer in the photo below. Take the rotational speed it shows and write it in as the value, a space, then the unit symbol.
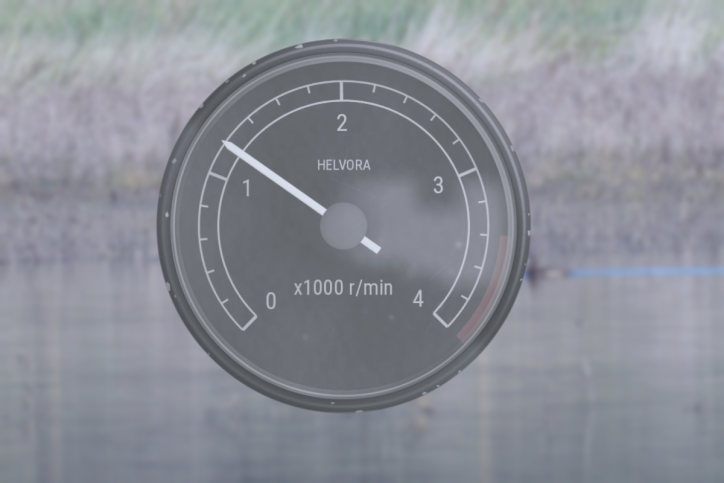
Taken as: 1200 rpm
